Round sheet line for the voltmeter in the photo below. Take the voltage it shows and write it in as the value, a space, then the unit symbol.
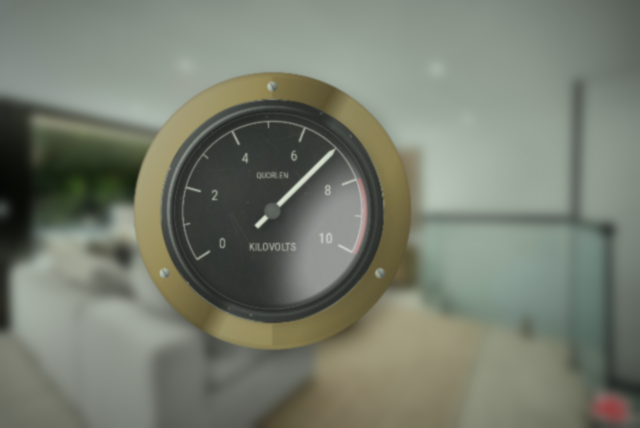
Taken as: 7 kV
